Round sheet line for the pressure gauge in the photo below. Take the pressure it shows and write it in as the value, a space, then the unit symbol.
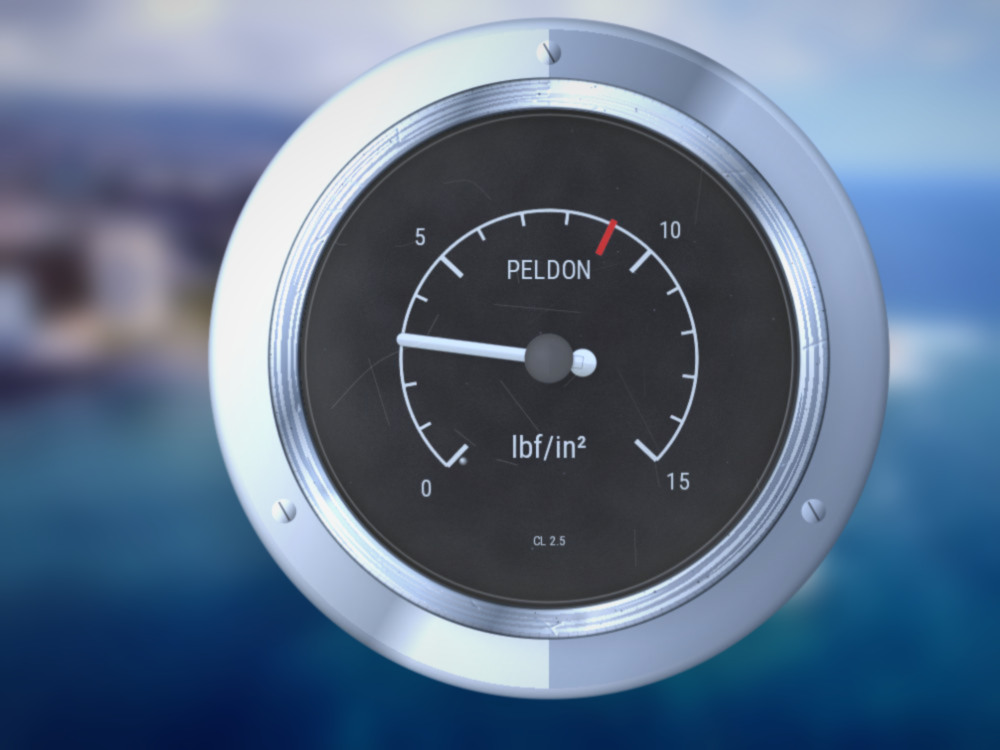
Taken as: 3 psi
